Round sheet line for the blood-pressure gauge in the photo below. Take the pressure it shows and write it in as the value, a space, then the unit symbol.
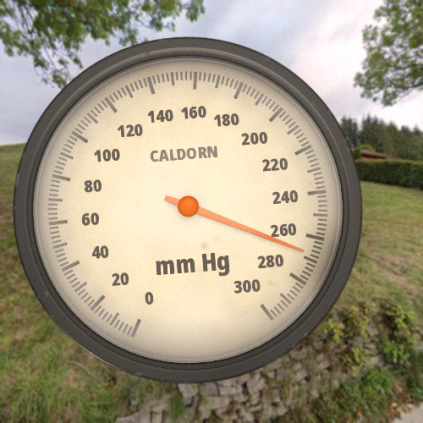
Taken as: 268 mmHg
